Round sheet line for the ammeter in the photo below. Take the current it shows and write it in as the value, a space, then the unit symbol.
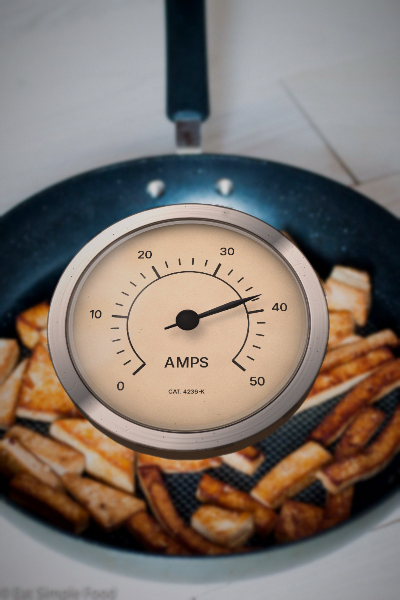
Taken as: 38 A
